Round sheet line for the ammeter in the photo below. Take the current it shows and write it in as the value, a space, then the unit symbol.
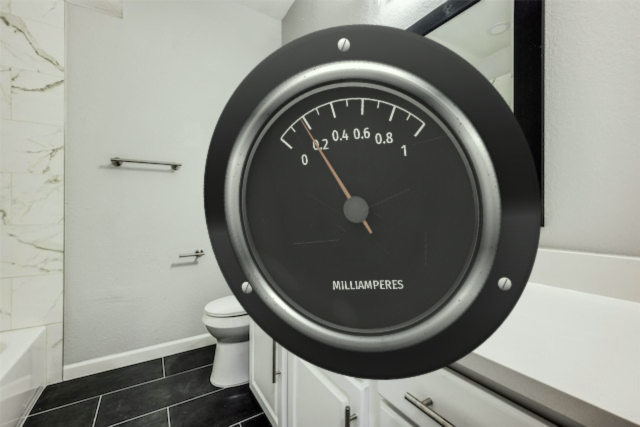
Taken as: 0.2 mA
